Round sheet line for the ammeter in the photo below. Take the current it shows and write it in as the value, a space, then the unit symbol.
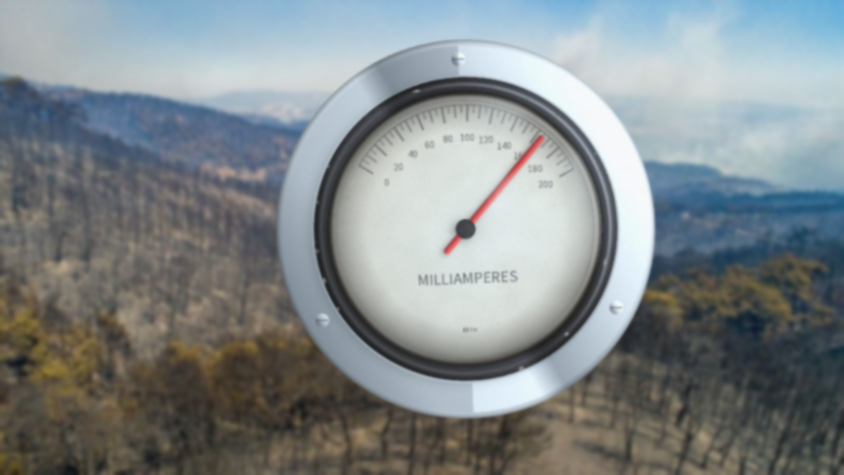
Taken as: 165 mA
